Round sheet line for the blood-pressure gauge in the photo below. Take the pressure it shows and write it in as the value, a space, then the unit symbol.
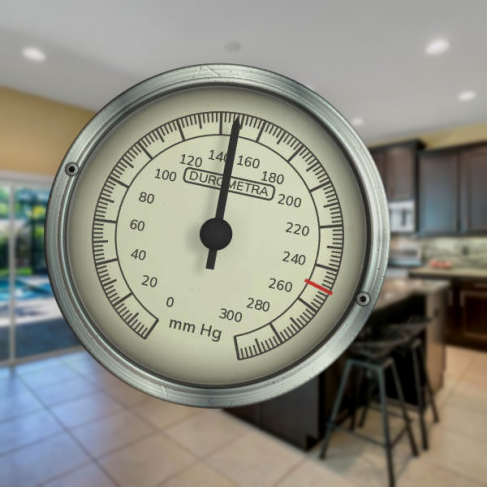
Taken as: 148 mmHg
